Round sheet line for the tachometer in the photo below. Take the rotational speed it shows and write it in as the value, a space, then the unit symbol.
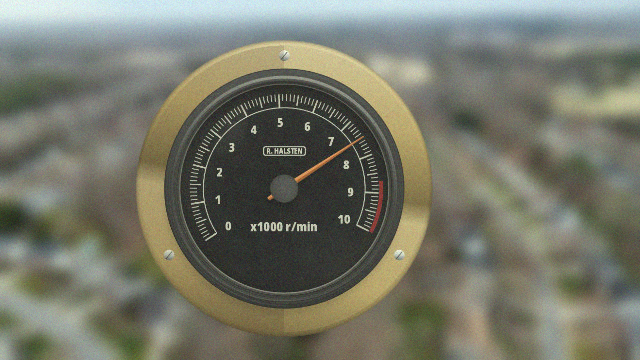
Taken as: 7500 rpm
